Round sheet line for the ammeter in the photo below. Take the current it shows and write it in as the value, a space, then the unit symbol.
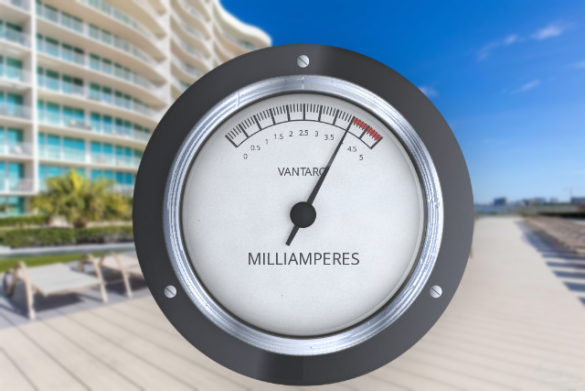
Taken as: 4 mA
